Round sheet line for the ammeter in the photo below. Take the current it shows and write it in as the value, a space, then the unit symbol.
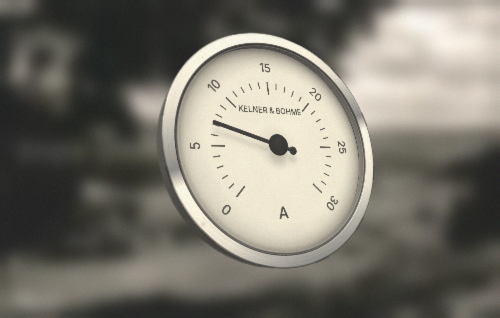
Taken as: 7 A
